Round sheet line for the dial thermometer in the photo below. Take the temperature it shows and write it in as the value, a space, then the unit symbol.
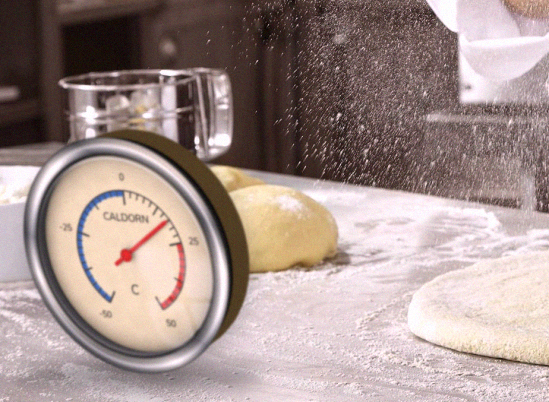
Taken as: 17.5 °C
